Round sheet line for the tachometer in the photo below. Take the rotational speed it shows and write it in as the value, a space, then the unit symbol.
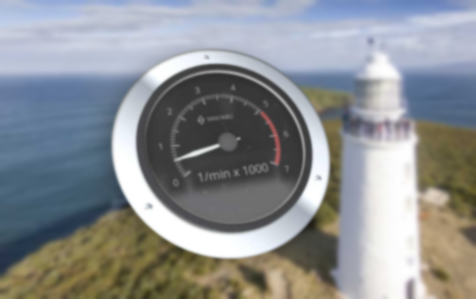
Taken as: 500 rpm
